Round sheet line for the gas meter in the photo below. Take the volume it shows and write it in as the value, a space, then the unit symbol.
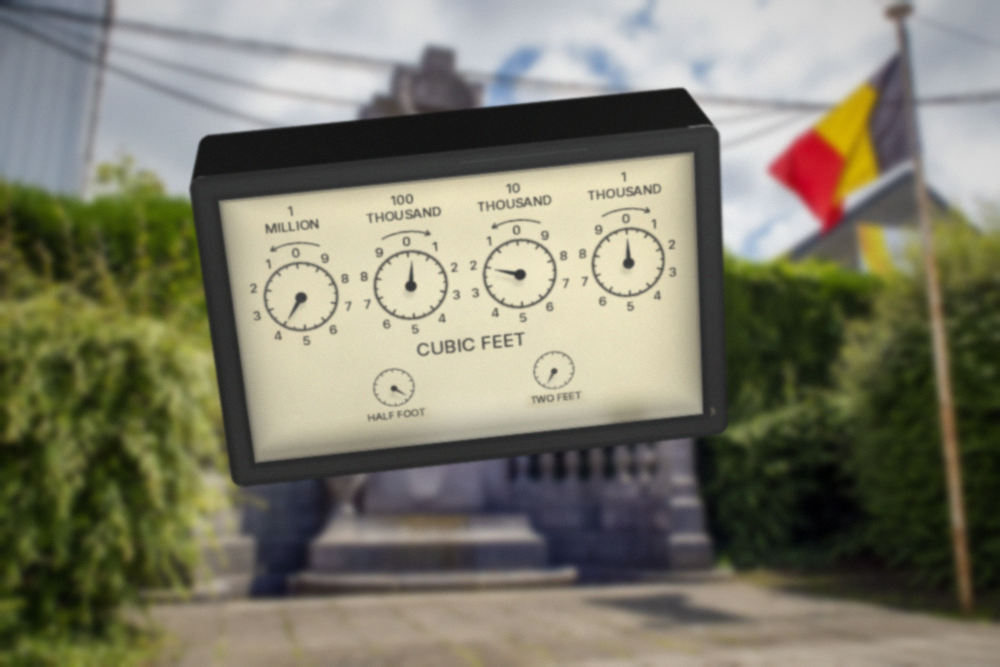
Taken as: 402000 ft³
